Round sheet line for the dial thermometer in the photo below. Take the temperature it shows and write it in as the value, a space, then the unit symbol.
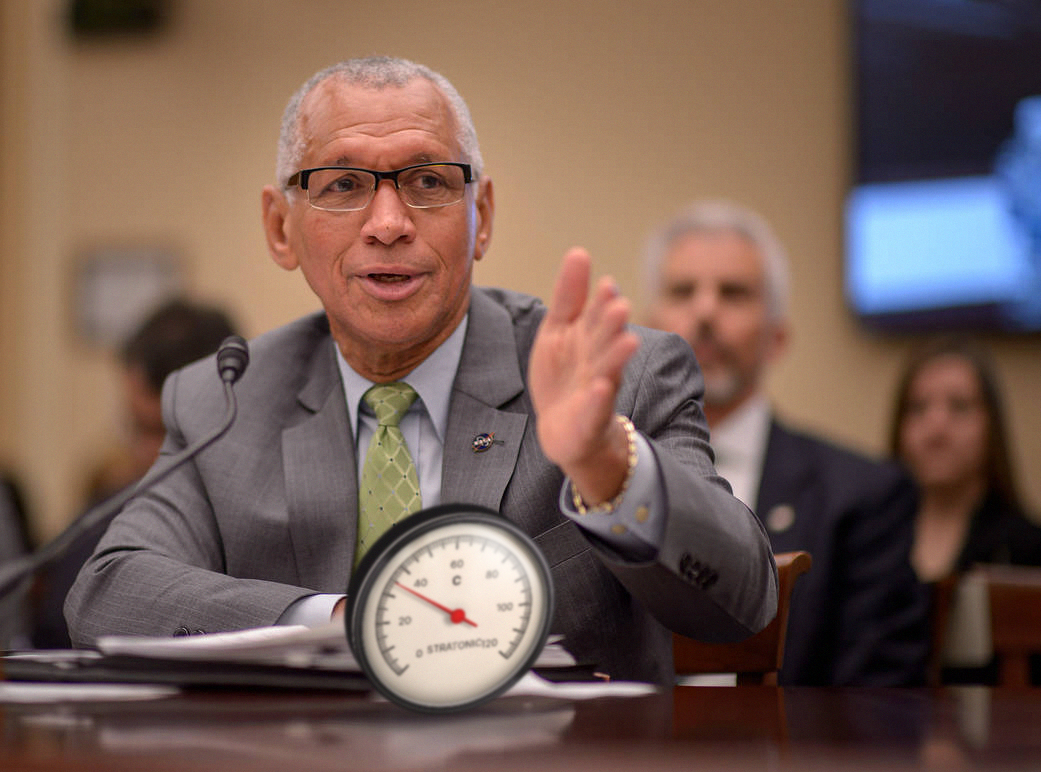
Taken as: 35 °C
